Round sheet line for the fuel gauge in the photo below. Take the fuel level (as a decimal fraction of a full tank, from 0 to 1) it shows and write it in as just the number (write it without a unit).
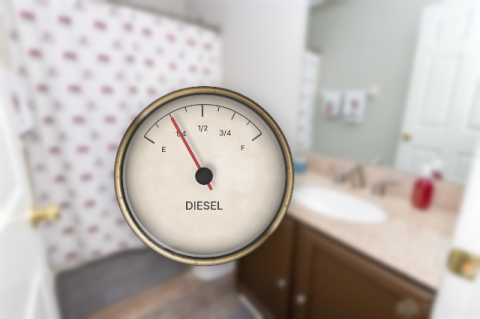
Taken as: 0.25
